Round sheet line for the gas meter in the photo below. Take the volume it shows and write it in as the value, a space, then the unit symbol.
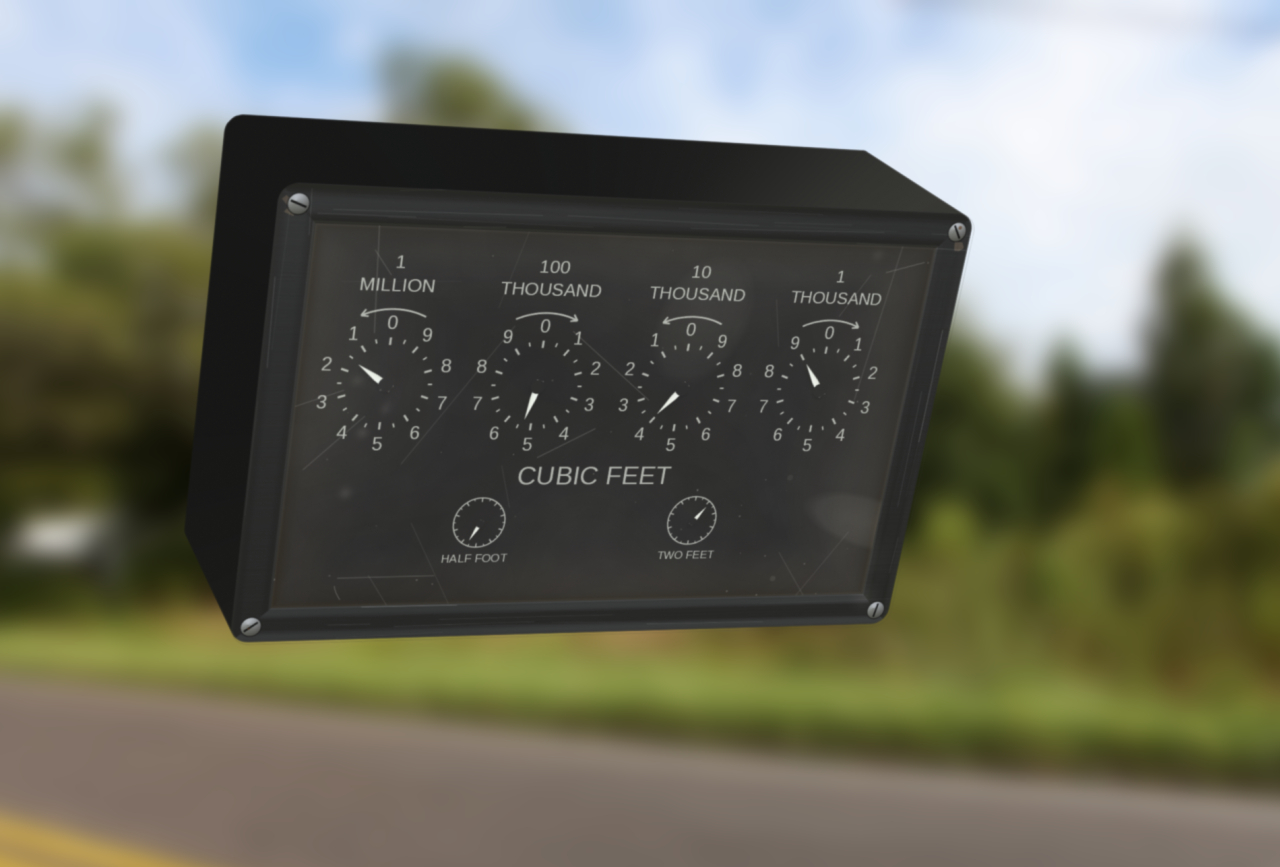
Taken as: 153900 ft³
